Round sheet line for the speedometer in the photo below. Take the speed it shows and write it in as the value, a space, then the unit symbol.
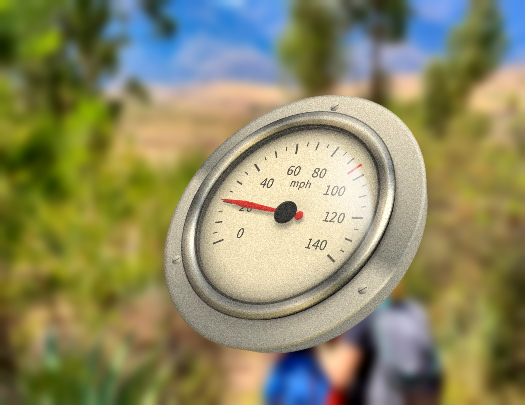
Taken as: 20 mph
